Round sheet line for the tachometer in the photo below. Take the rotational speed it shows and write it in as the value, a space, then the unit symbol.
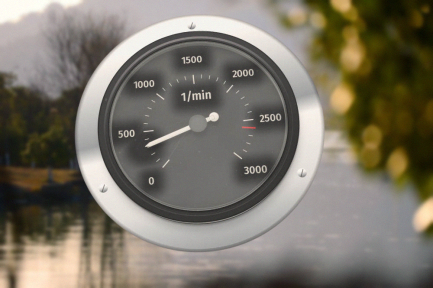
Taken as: 300 rpm
